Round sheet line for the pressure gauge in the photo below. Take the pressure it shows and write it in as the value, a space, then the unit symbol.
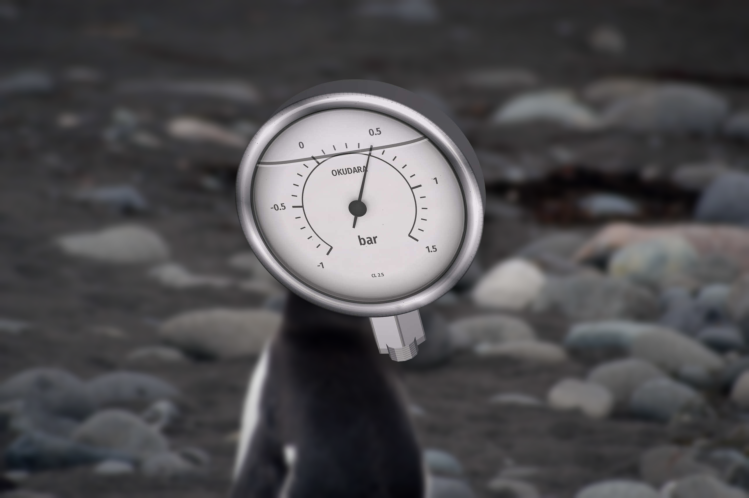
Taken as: 0.5 bar
